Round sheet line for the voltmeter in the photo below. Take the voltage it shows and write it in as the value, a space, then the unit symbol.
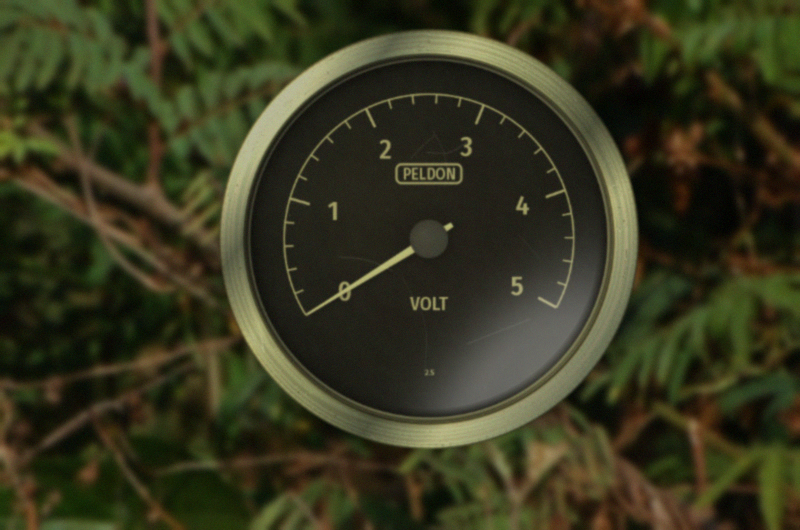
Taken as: 0 V
